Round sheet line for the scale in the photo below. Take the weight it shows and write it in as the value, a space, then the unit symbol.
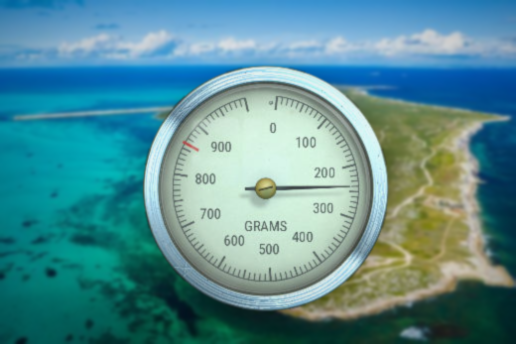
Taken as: 240 g
